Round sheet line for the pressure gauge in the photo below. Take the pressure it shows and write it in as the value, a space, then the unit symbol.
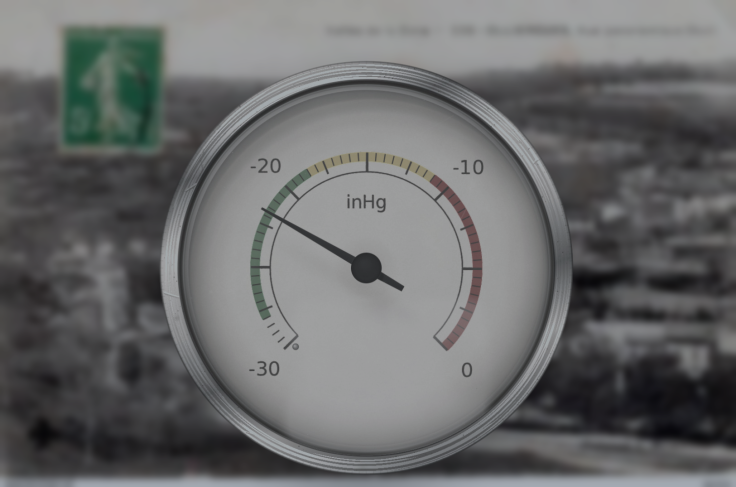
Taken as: -21.75 inHg
